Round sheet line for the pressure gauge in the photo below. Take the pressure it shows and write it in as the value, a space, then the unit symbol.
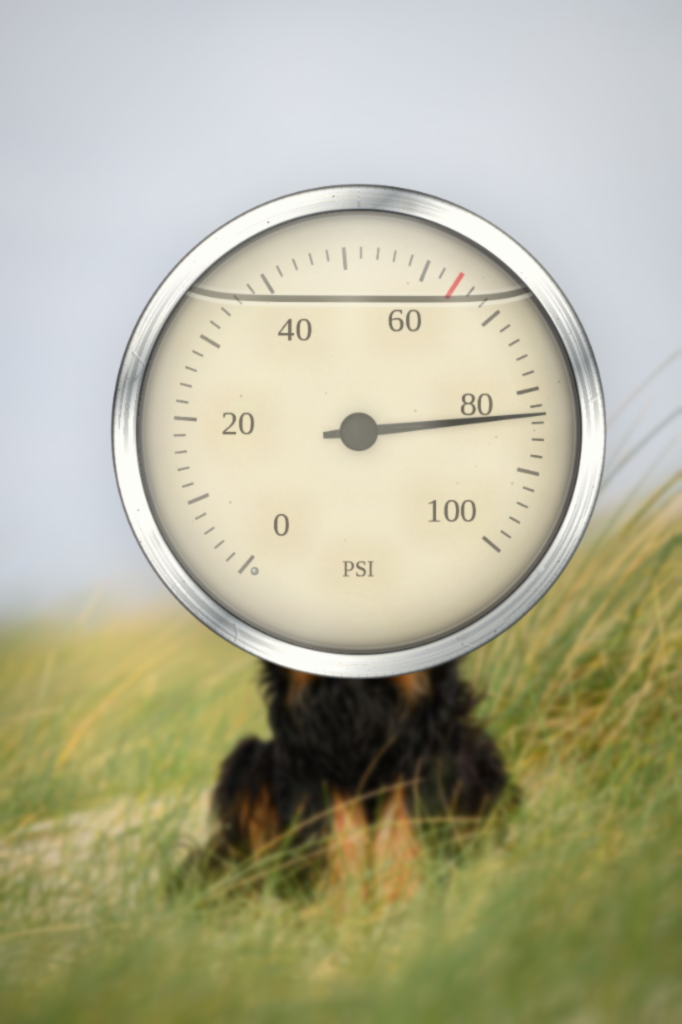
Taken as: 83 psi
